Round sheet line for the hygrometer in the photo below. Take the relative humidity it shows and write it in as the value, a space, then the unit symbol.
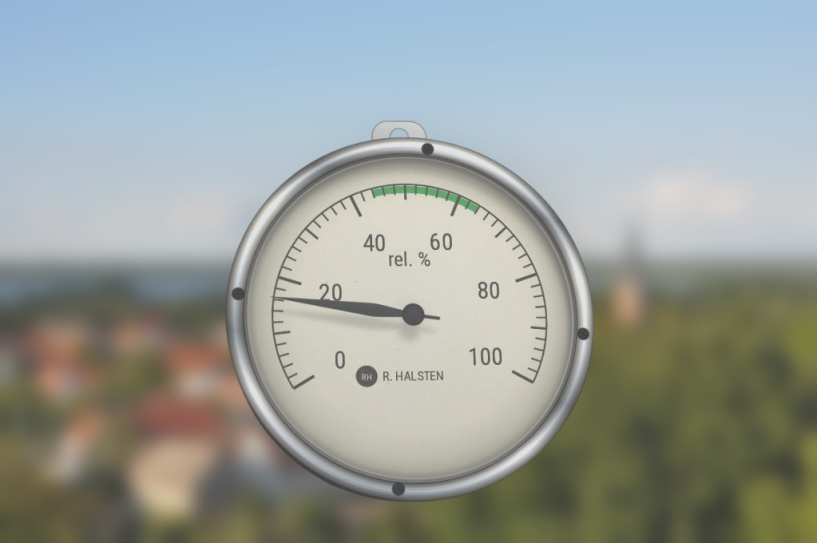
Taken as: 16 %
